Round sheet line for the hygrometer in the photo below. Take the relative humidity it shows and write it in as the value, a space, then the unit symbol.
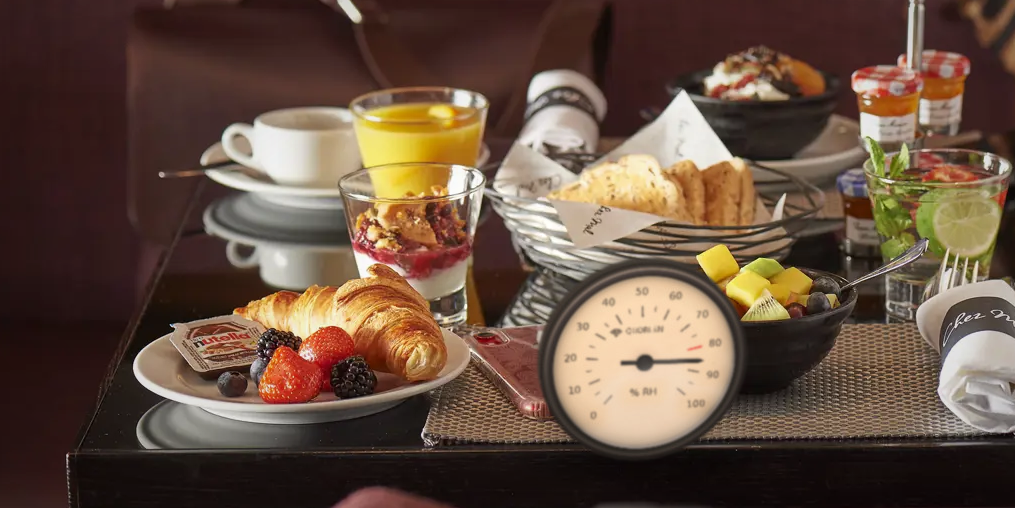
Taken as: 85 %
